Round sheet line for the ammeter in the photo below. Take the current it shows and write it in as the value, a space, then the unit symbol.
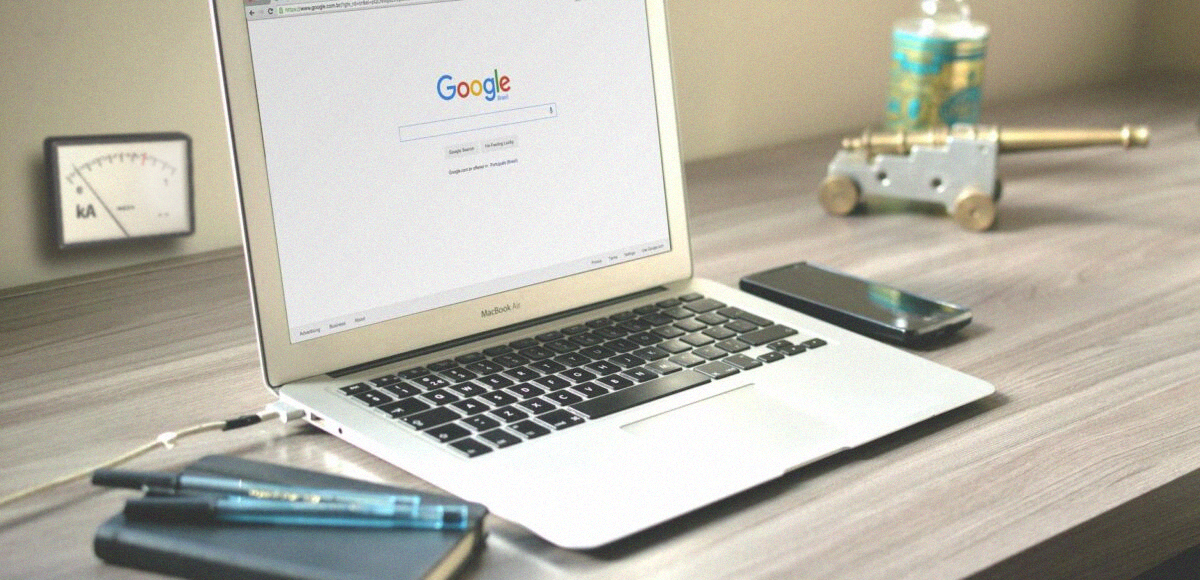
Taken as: 0.1 kA
